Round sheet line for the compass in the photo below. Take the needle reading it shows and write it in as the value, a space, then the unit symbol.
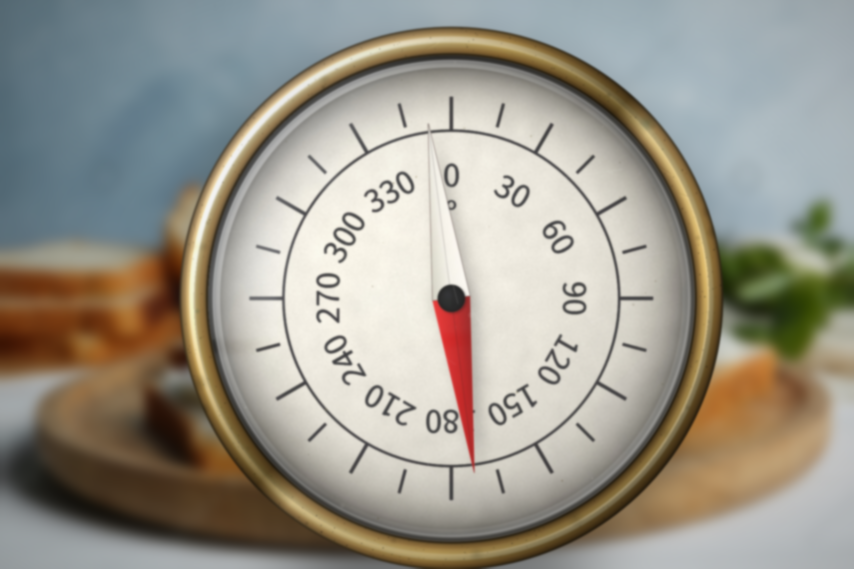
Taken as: 172.5 °
